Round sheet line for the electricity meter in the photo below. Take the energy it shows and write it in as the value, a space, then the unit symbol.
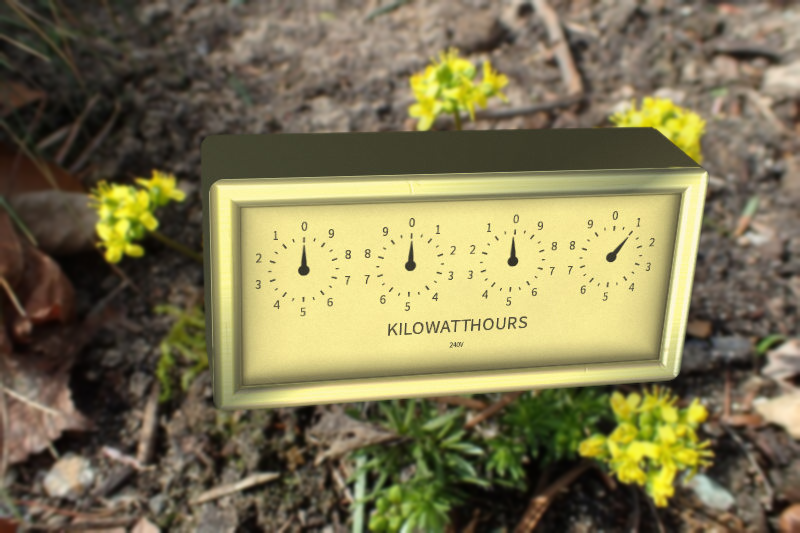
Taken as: 1 kWh
